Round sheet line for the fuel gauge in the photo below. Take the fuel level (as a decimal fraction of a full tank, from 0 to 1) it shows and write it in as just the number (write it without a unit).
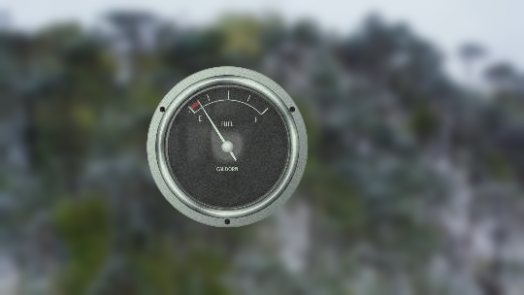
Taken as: 0.125
